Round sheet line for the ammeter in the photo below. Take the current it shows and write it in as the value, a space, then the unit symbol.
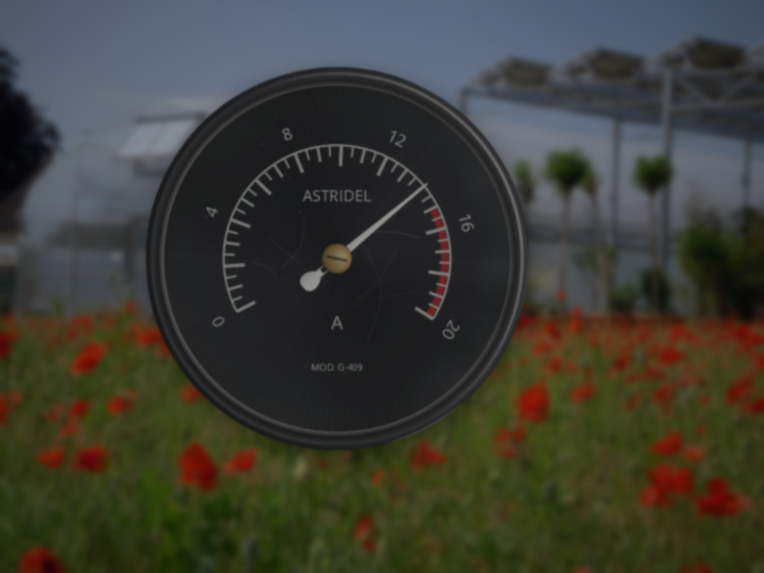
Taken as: 14 A
